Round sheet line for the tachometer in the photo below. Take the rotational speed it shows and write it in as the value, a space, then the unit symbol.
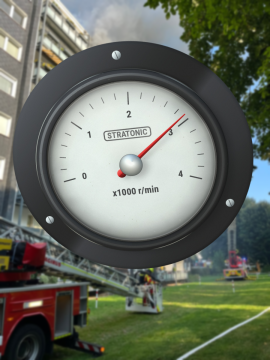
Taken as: 2900 rpm
